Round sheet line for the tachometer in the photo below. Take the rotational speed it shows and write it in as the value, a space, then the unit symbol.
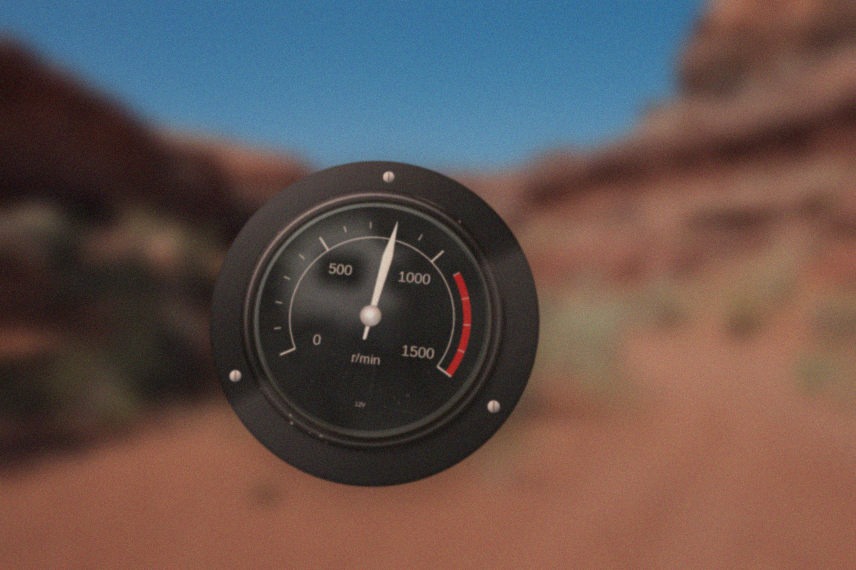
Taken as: 800 rpm
